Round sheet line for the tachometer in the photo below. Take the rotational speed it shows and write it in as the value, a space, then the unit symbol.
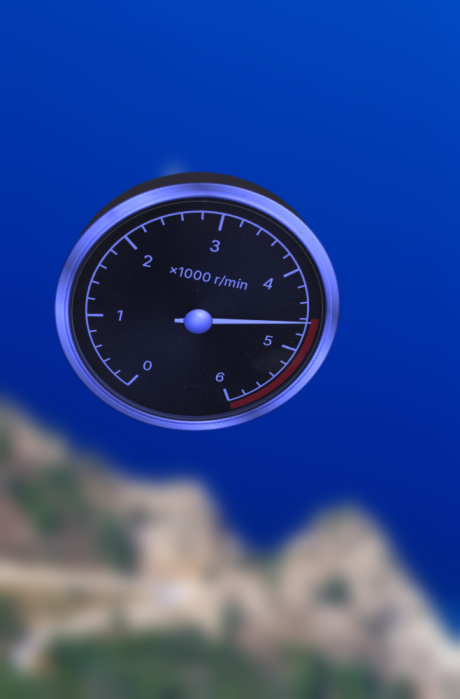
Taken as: 4600 rpm
